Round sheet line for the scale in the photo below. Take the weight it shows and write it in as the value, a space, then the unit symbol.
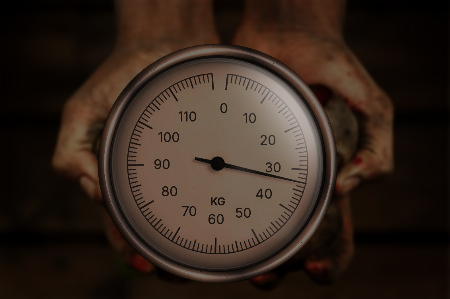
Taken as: 33 kg
